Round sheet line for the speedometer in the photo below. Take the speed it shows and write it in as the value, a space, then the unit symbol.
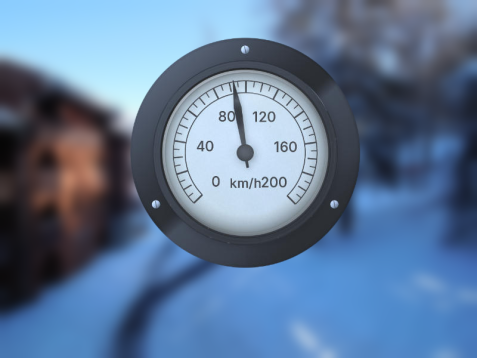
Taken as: 92.5 km/h
